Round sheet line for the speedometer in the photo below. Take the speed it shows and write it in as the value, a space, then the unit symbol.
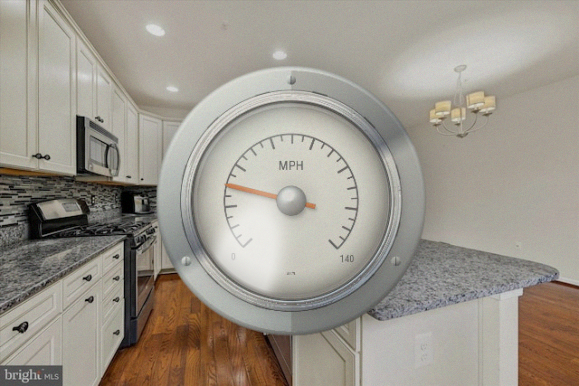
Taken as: 30 mph
